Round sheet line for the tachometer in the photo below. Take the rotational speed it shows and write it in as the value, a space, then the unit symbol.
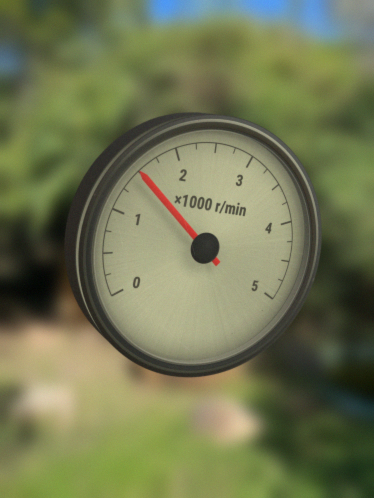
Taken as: 1500 rpm
